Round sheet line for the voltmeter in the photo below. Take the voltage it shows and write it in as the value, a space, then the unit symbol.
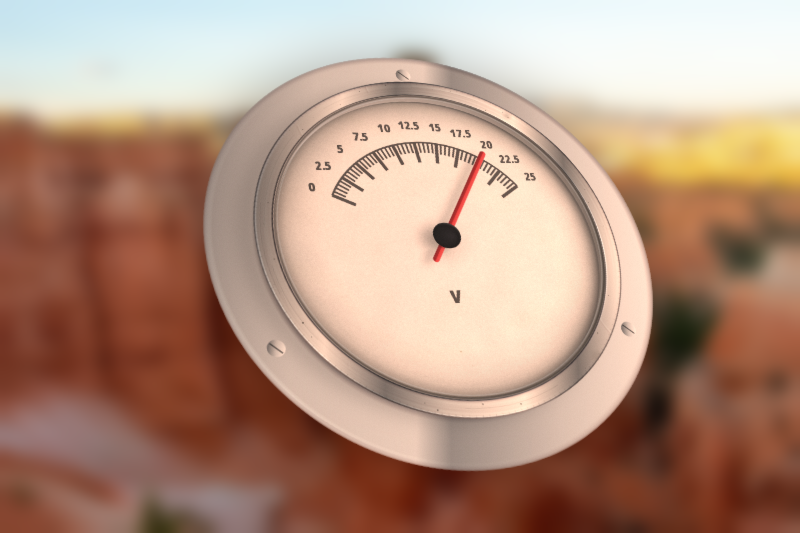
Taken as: 20 V
